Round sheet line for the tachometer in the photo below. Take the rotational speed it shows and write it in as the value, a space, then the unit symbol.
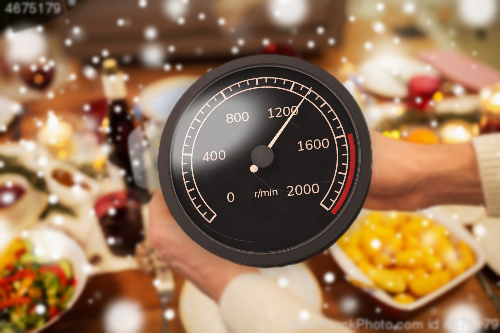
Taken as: 1300 rpm
